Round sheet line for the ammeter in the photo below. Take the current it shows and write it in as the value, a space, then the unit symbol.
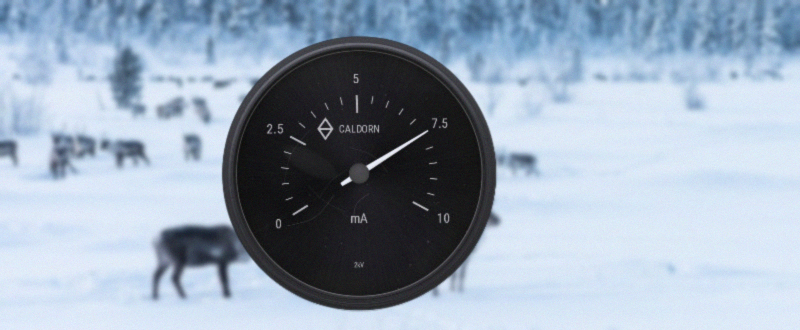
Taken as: 7.5 mA
